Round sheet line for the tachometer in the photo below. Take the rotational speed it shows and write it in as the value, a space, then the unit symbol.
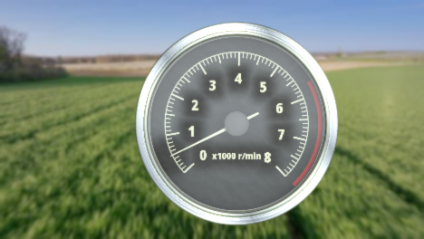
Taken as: 500 rpm
